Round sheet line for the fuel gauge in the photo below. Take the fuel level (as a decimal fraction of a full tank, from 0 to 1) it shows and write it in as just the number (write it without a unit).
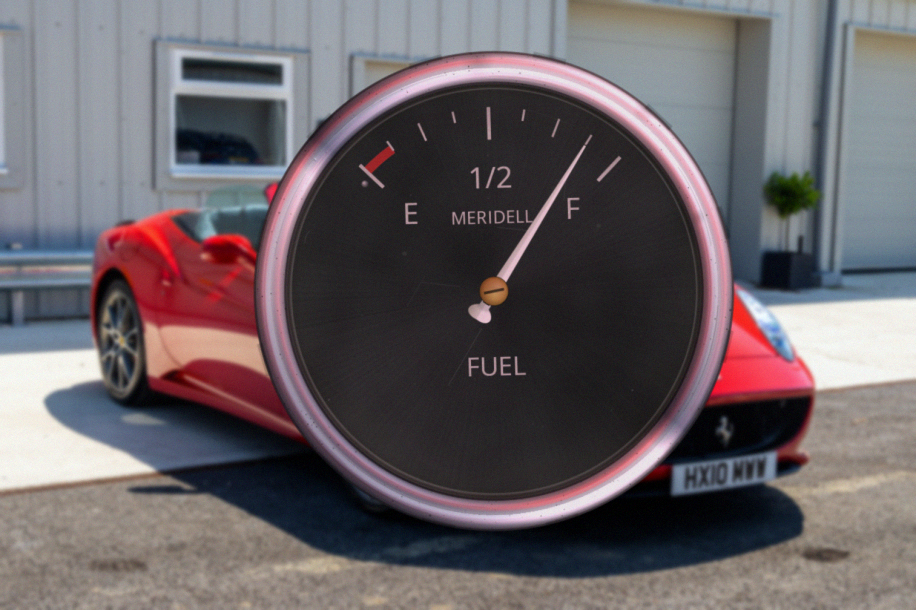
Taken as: 0.875
